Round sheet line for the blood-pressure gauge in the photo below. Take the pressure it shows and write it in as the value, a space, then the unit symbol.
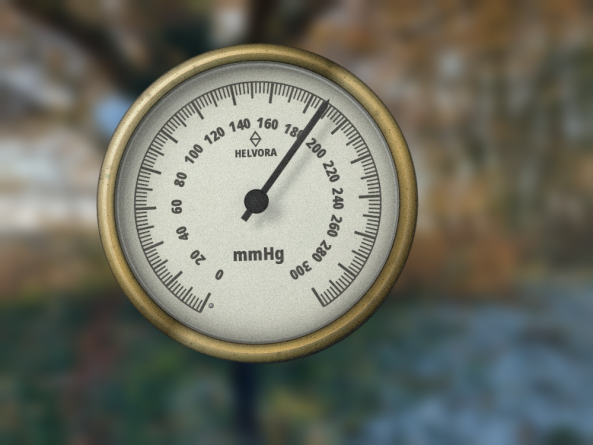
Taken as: 188 mmHg
